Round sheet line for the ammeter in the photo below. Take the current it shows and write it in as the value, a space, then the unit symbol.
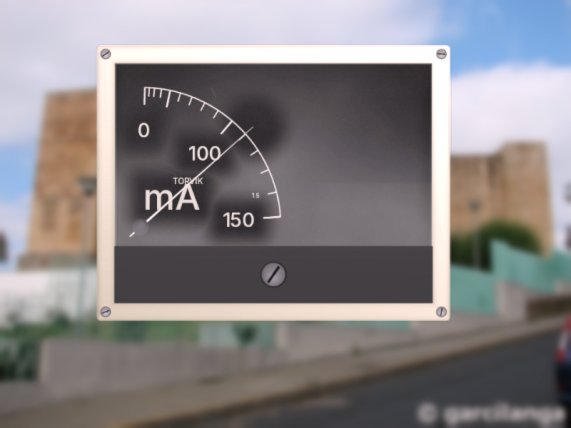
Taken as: 110 mA
